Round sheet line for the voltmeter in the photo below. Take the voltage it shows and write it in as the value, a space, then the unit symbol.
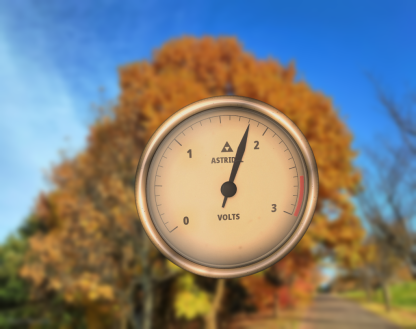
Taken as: 1.8 V
